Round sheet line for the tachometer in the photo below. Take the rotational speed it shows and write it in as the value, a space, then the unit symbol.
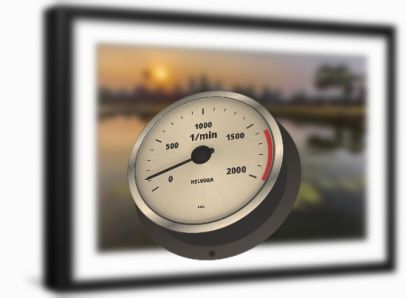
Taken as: 100 rpm
